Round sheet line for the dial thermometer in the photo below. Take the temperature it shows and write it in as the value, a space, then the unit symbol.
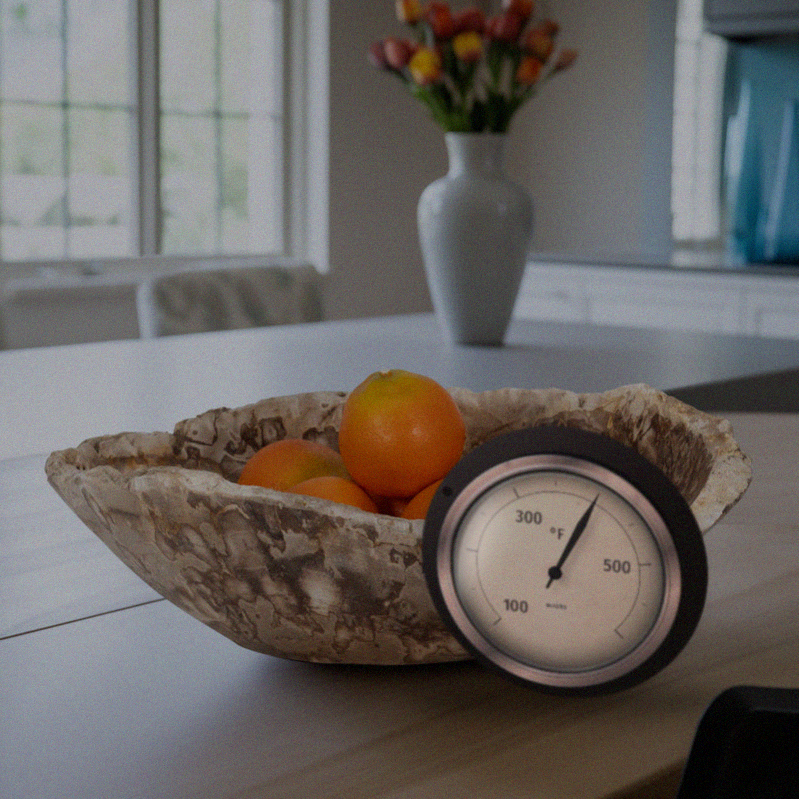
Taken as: 400 °F
